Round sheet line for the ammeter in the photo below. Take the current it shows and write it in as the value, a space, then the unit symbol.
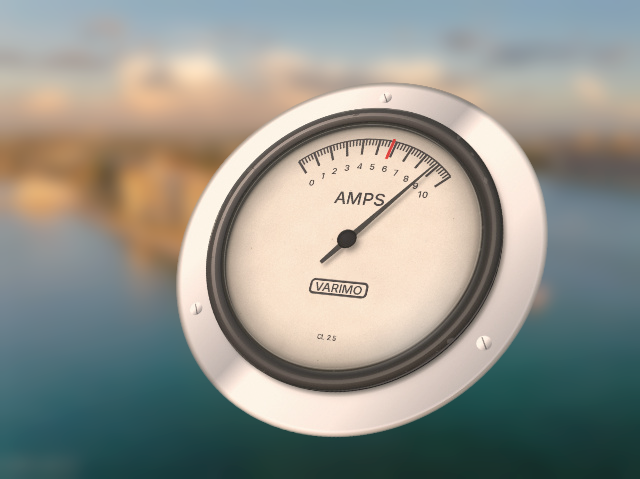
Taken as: 9 A
